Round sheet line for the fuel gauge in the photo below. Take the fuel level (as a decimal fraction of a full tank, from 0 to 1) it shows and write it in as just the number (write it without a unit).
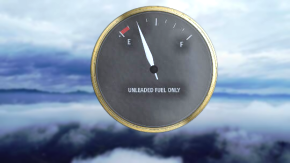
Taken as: 0.25
